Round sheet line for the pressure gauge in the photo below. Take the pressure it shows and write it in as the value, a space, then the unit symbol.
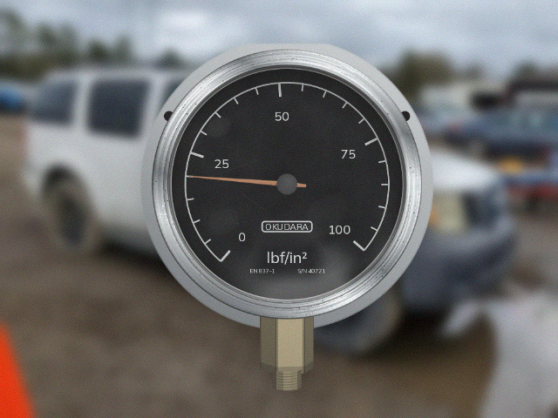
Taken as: 20 psi
